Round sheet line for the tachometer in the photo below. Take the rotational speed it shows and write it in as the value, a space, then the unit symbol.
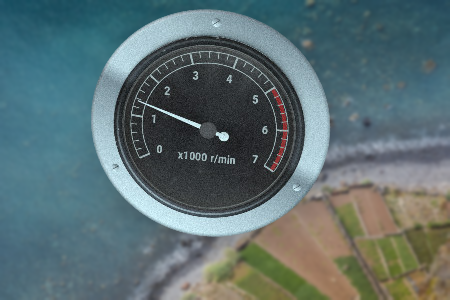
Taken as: 1400 rpm
